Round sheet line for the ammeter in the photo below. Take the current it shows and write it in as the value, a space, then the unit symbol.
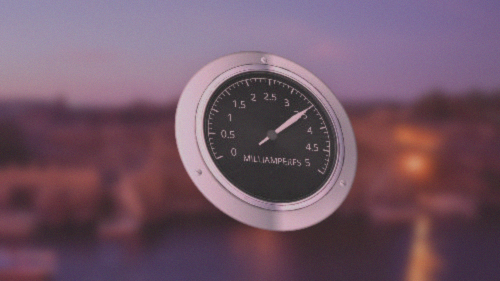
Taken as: 3.5 mA
